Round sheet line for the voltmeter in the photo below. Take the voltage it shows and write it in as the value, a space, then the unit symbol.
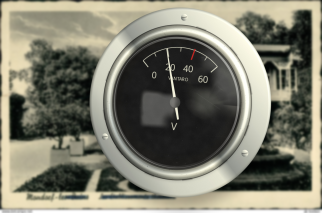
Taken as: 20 V
